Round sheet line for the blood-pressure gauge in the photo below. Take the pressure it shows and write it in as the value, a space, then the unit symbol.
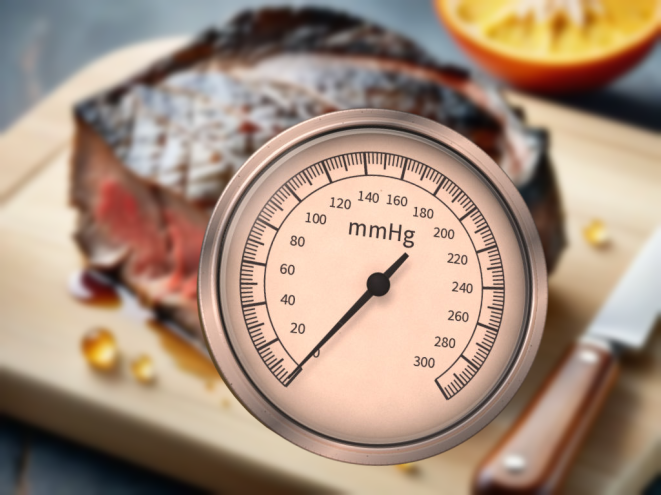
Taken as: 2 mmHg
